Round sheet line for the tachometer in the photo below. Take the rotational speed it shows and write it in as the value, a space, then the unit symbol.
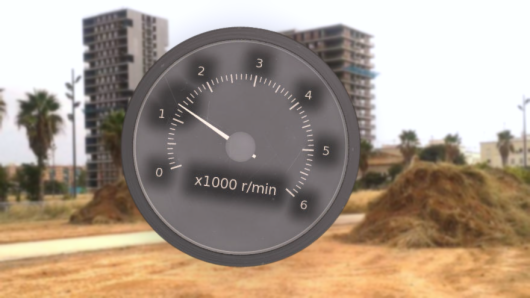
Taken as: 1300 rpm
